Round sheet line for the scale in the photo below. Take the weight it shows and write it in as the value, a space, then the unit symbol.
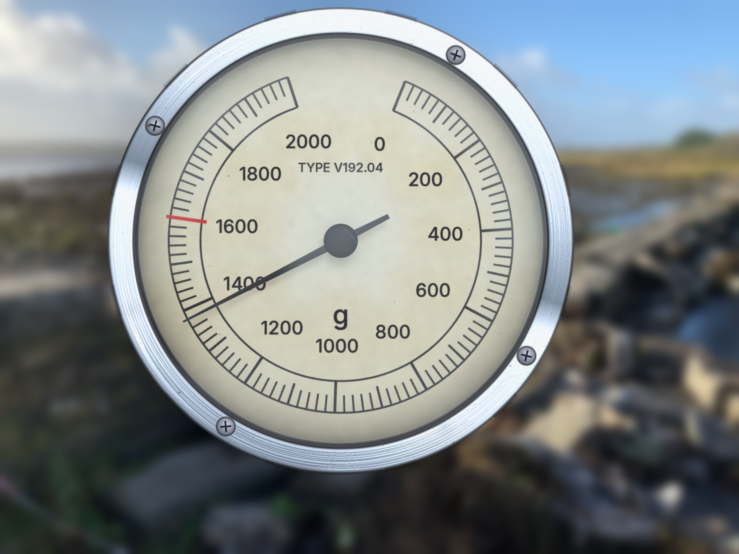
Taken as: 1380 g
